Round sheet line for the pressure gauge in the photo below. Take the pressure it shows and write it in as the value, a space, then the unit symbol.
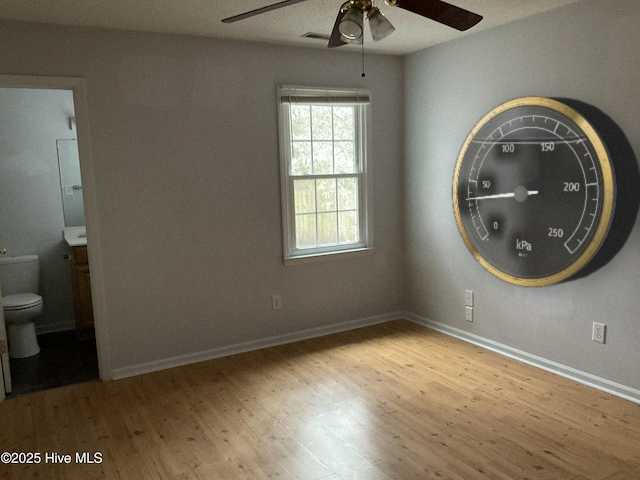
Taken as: 35 kPa
